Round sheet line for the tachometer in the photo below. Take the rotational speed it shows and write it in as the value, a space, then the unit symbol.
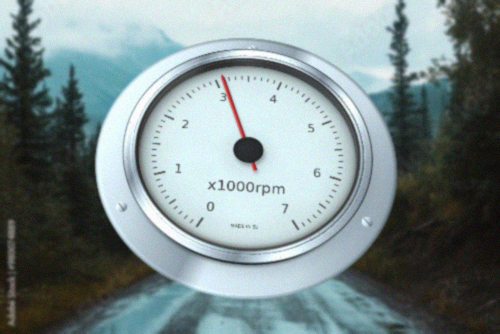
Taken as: 3100 rpm
